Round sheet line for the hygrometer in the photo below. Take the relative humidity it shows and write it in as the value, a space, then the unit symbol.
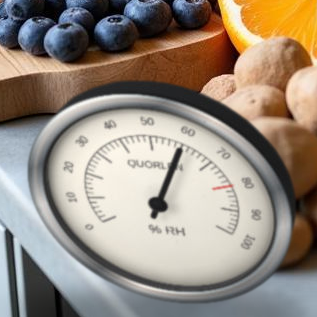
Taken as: 60 %
